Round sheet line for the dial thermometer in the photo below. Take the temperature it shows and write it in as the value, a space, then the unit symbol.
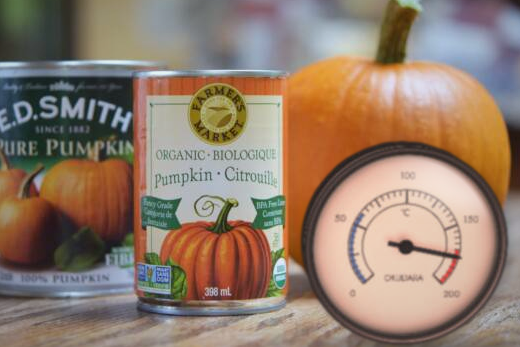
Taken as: 175 °C
